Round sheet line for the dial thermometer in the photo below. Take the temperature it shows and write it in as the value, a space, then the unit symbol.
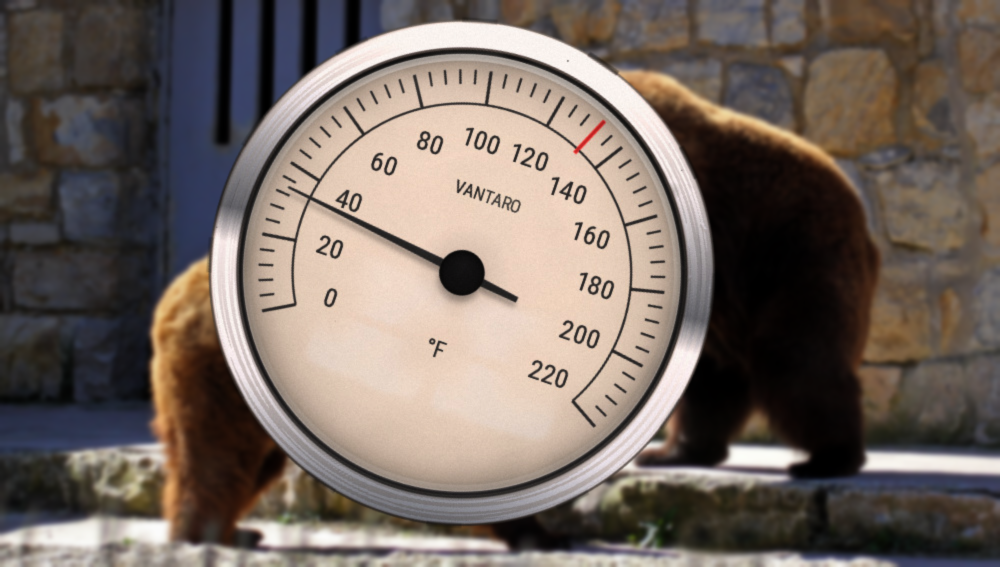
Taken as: 34 °F
